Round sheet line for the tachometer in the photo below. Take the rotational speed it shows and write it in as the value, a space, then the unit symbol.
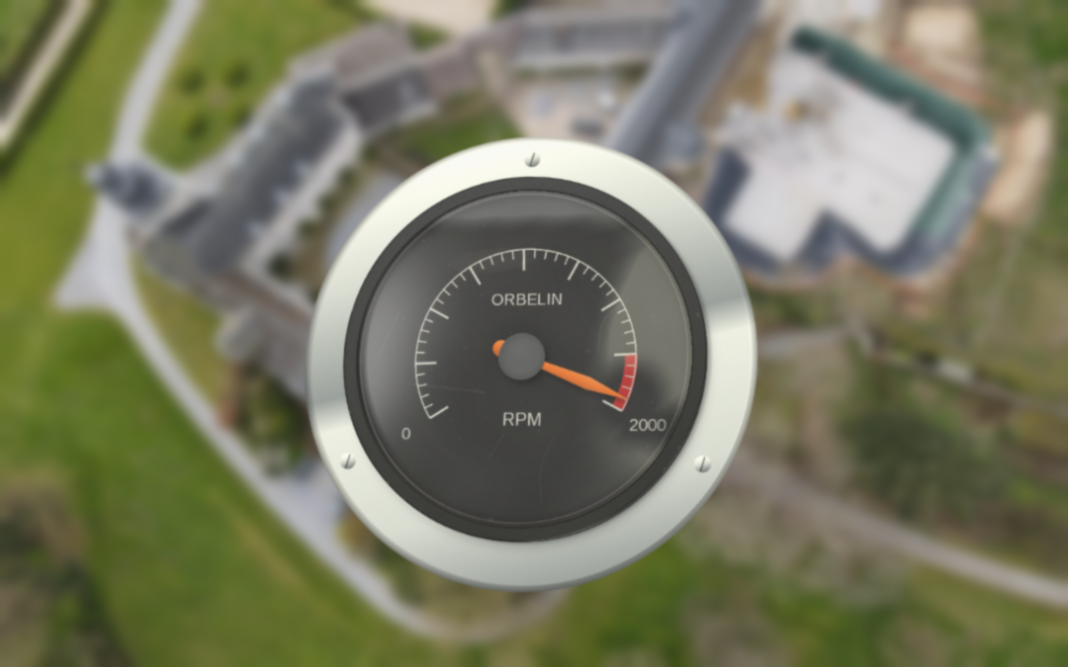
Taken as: 1950 rpm
